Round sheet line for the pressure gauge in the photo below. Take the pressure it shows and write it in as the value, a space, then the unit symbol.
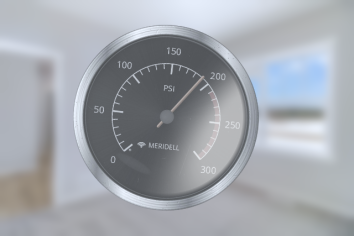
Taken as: 190 psi
